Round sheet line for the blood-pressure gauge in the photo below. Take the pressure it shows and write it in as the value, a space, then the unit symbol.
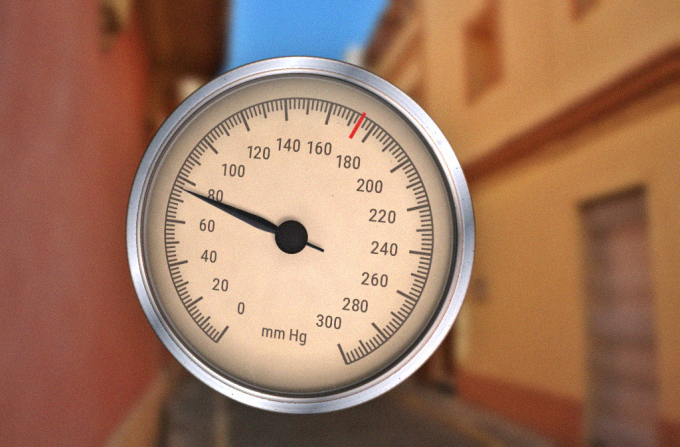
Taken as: 76 mmHg
